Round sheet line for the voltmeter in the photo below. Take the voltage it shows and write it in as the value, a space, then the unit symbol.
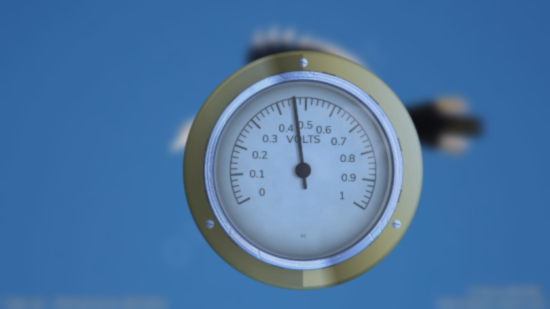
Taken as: 0.46 V
